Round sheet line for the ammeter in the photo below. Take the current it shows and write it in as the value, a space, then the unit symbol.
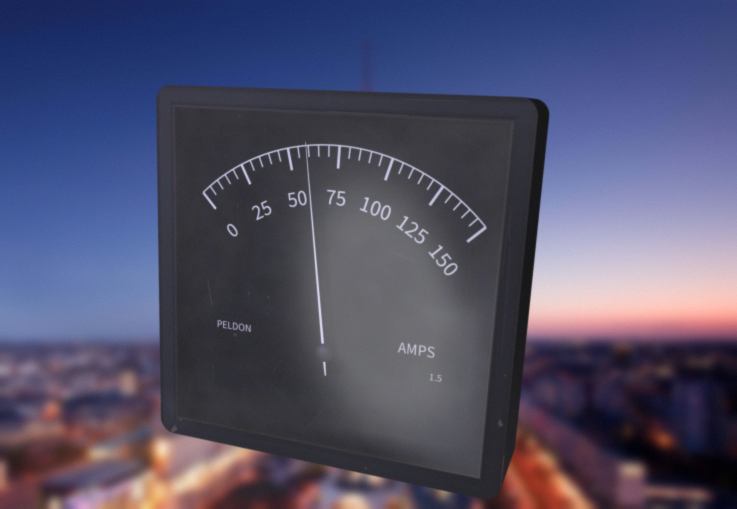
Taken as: 60 A
